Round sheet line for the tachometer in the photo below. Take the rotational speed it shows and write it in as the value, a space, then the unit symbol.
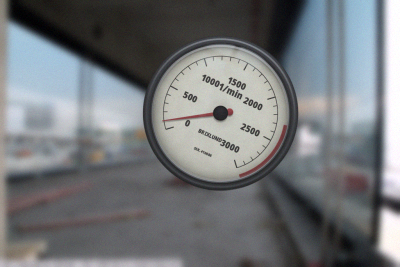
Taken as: 100 rpm
